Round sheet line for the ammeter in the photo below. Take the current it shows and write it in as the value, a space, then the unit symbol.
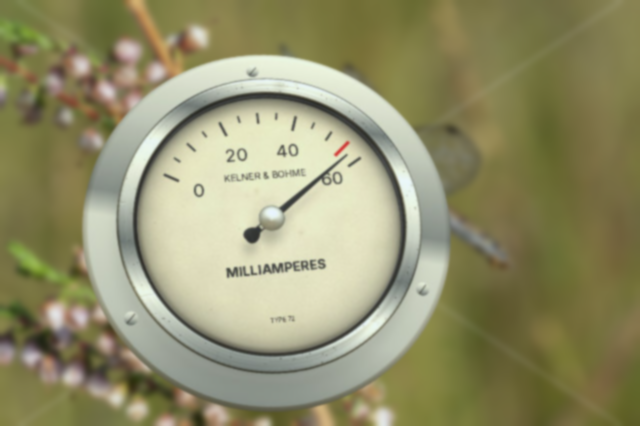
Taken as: 57.5 mA
